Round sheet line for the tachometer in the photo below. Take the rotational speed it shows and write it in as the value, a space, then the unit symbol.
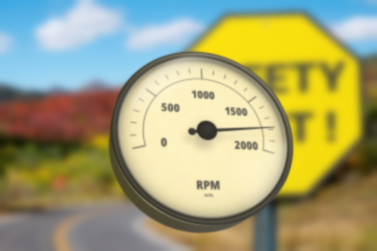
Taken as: 1800 rpm
